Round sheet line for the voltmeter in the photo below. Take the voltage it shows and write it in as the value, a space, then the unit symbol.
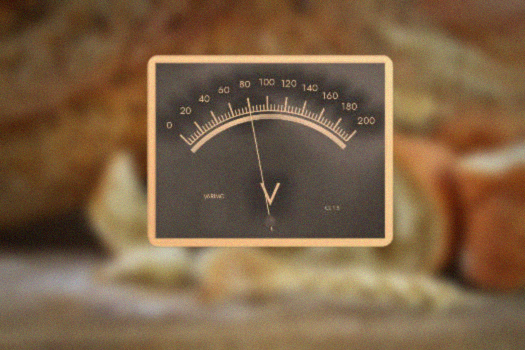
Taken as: 80 V
